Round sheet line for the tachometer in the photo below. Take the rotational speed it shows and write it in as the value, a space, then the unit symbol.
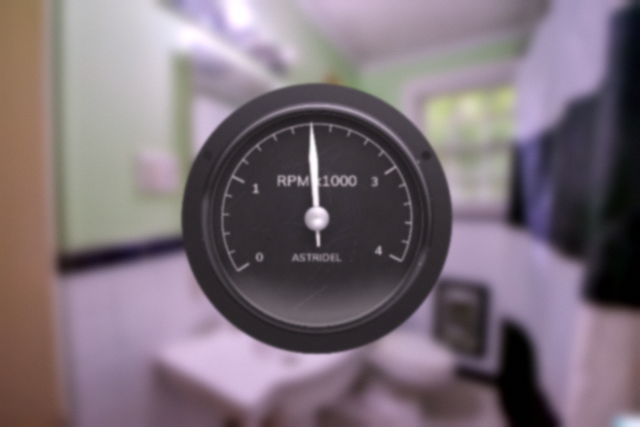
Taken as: 2000 rpm
